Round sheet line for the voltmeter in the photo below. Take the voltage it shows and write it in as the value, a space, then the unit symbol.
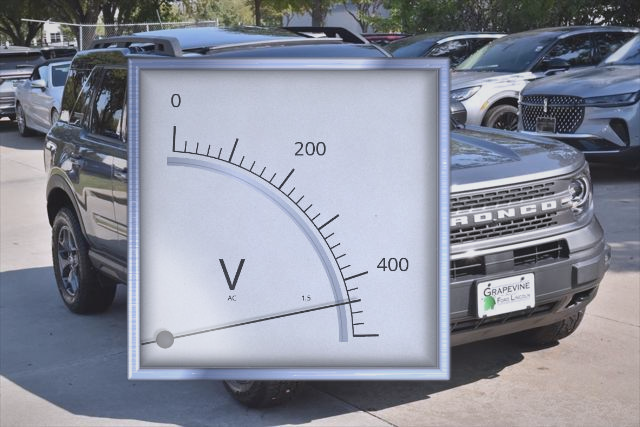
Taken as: 440 V
